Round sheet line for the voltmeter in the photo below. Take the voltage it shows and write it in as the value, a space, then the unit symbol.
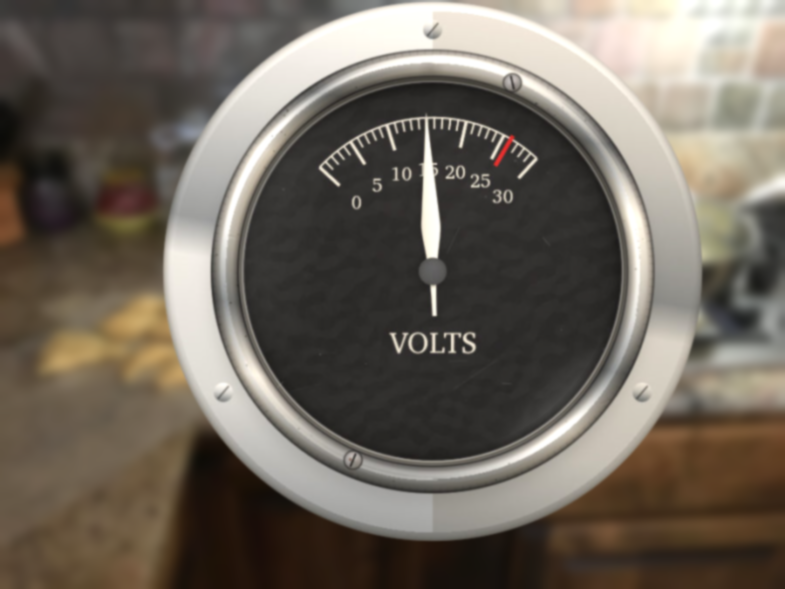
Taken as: 15 V
